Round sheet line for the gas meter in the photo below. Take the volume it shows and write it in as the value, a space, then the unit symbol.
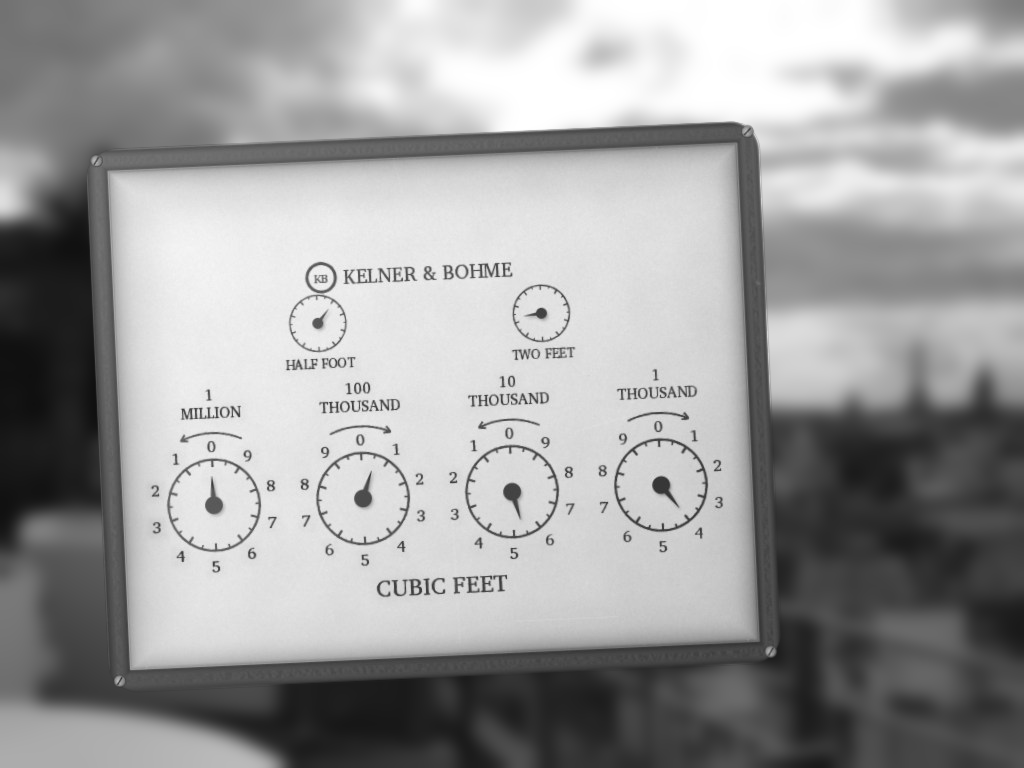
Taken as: 5400 ft³
